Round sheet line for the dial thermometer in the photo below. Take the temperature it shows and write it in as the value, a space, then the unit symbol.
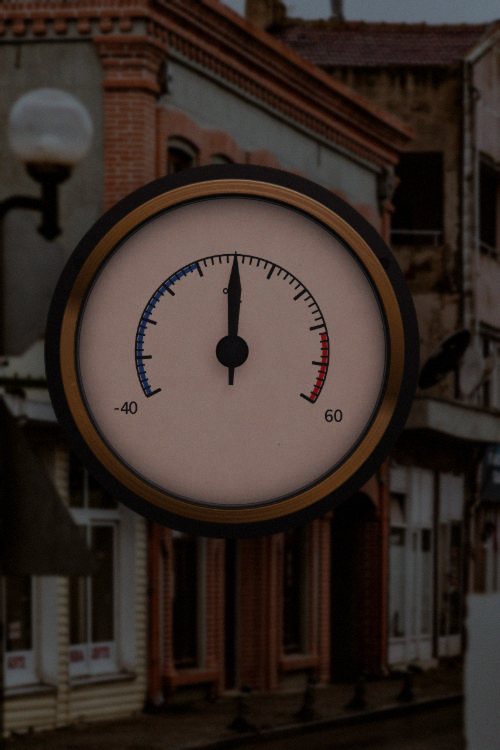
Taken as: 10 °C
